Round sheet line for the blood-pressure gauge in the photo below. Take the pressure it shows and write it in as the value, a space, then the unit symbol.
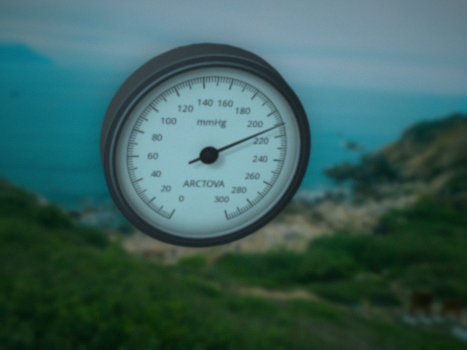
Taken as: 210 mmHg
